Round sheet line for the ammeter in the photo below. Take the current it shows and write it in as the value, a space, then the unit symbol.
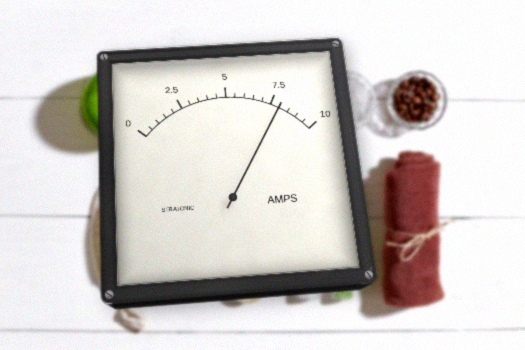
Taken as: 8 A
